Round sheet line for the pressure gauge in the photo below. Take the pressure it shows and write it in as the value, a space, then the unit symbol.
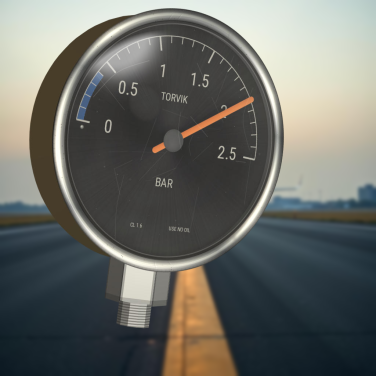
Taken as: 2 bar
